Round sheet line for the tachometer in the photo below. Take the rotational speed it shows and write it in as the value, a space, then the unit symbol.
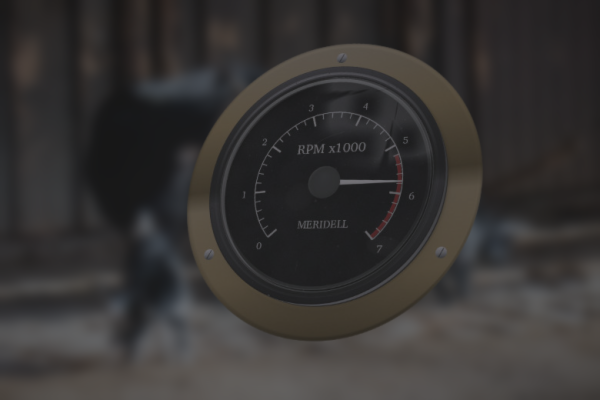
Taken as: 5800 rpm
